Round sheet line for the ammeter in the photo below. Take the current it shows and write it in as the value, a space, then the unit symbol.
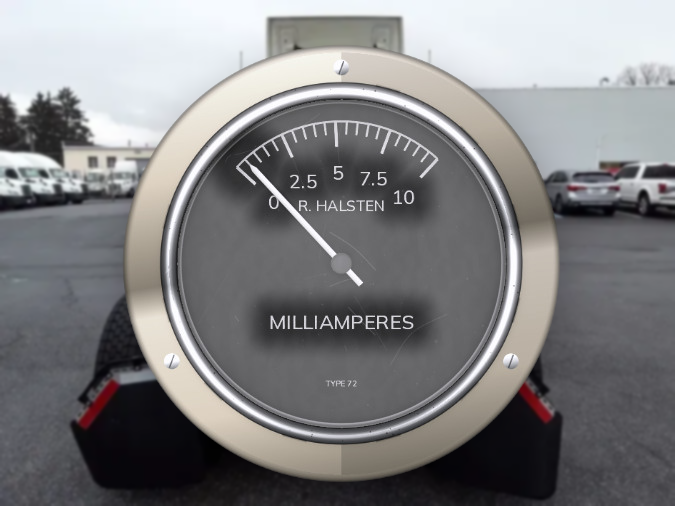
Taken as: 0.5 mA
